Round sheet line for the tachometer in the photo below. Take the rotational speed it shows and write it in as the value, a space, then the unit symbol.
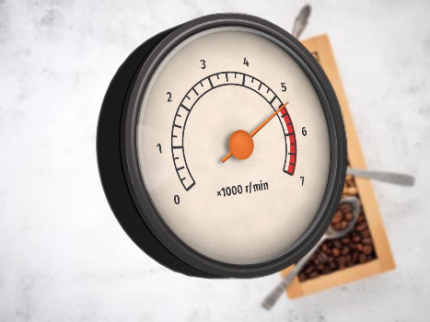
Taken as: 5250 rpm
